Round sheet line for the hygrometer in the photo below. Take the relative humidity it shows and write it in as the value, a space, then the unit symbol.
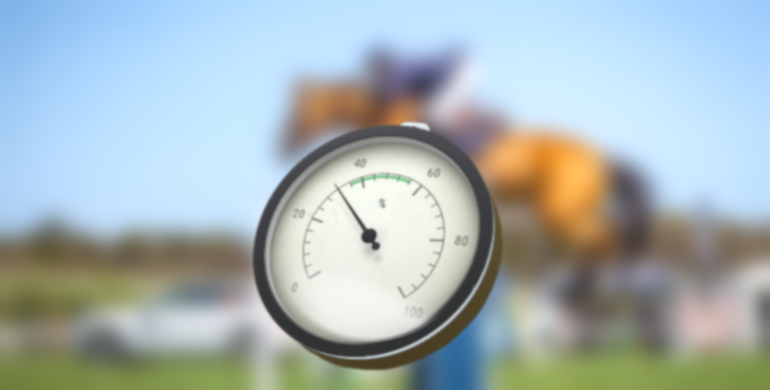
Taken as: 32 %
